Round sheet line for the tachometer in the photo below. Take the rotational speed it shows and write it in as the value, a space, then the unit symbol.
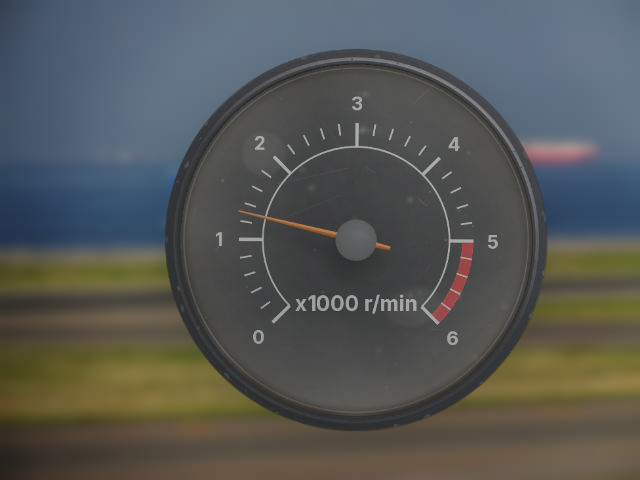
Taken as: 1300 rpm
